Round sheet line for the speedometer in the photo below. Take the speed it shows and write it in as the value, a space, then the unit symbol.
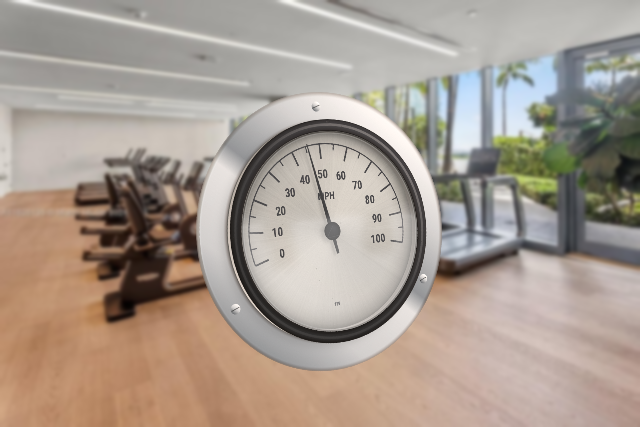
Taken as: 45 mph
